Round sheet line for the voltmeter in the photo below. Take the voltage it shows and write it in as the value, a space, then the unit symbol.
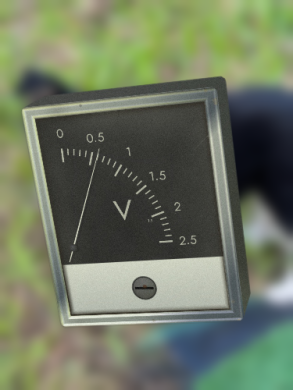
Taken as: 0.6 V
